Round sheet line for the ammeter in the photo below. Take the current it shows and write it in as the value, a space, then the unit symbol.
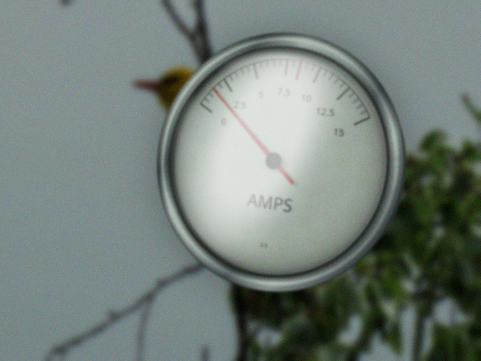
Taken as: 1.5 A
